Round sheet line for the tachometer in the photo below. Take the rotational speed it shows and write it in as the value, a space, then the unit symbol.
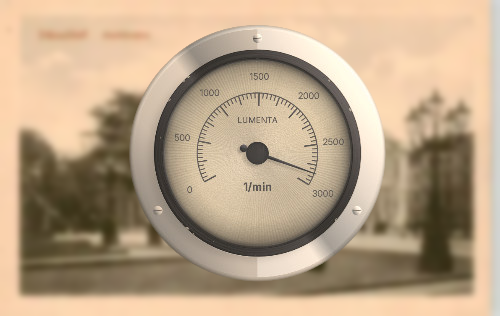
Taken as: 2850 rpm
